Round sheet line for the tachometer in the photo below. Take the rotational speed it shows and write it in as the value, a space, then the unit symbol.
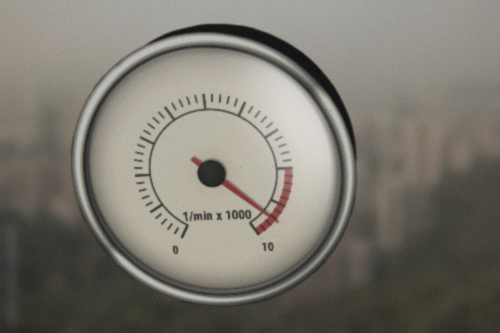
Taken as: 9400 rpm
